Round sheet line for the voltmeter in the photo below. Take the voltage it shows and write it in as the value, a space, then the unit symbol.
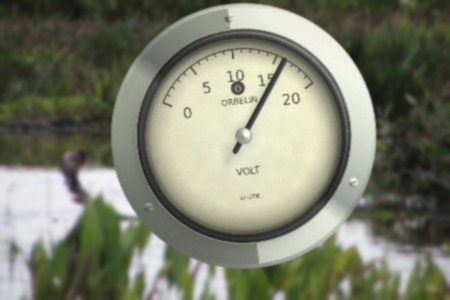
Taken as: 16 V
